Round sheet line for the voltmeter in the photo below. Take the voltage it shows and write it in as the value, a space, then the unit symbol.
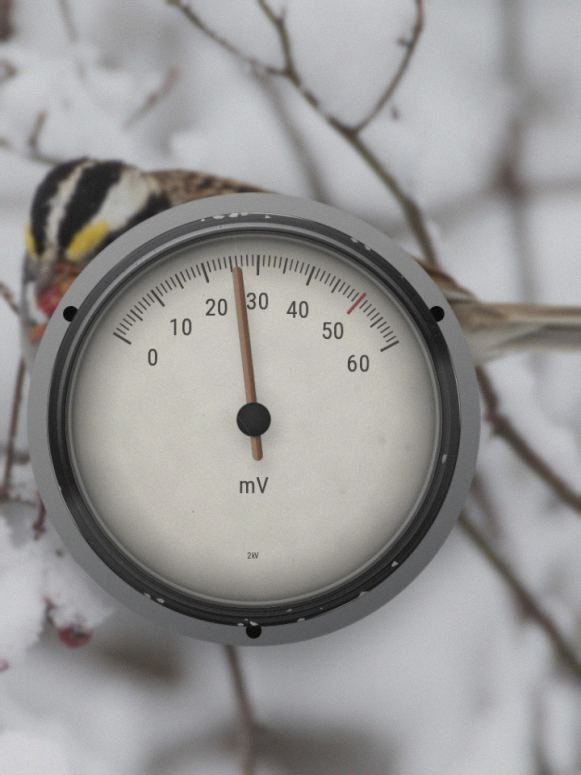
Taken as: 26 mV
